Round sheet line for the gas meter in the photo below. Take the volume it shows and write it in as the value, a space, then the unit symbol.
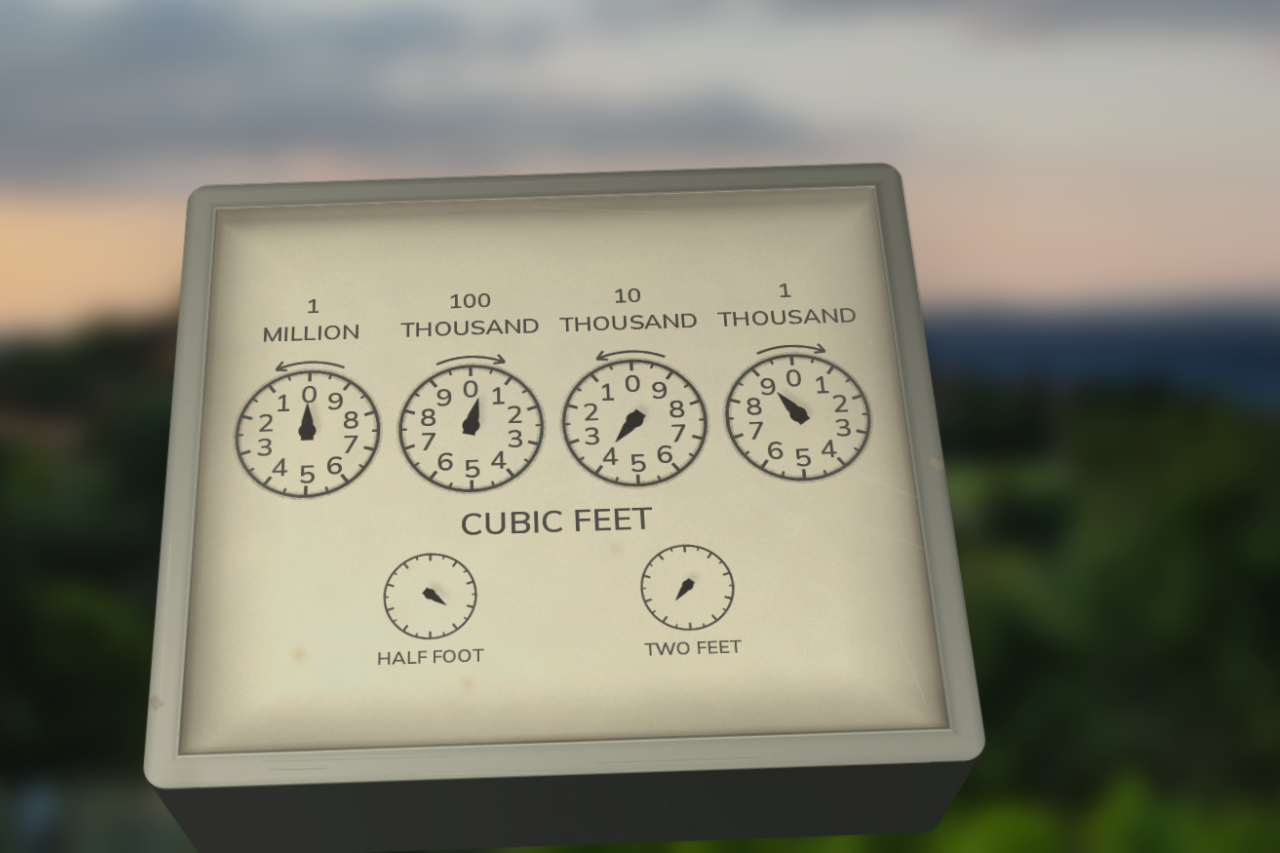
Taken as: 3900 ft³
